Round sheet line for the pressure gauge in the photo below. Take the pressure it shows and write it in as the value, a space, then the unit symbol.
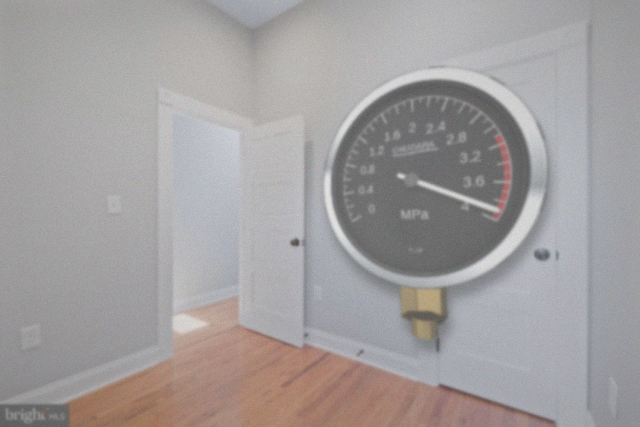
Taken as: 3.9 MPa
